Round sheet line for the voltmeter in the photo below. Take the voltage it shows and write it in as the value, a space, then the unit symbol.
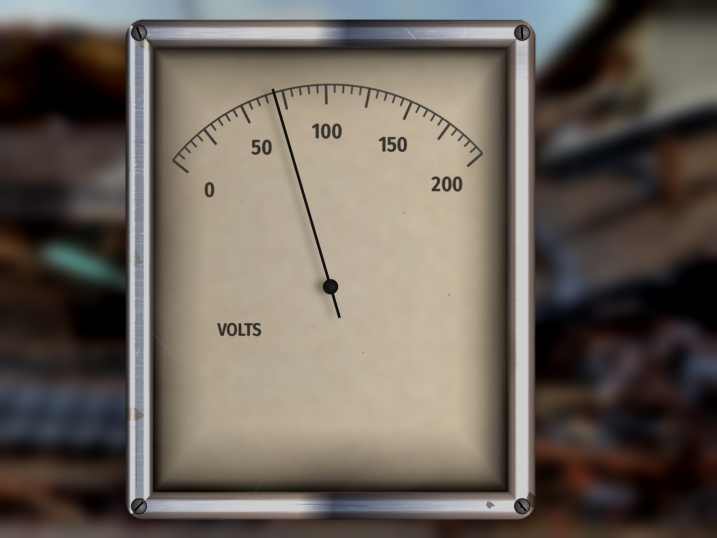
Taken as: 70 V
